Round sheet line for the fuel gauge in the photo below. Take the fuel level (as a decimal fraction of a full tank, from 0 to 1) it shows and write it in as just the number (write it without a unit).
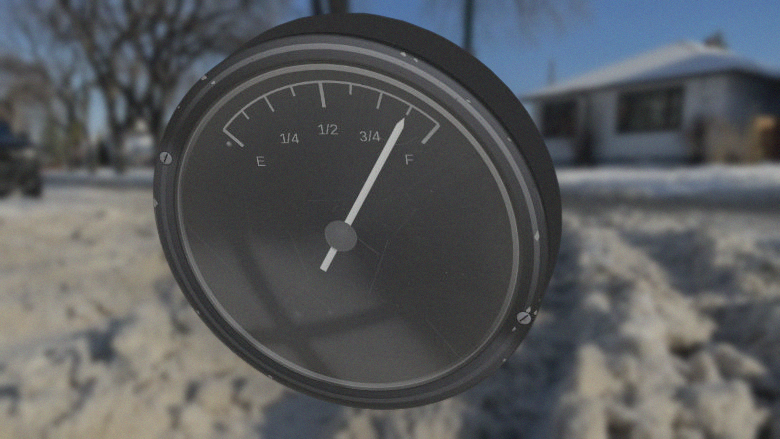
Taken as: 0.875
